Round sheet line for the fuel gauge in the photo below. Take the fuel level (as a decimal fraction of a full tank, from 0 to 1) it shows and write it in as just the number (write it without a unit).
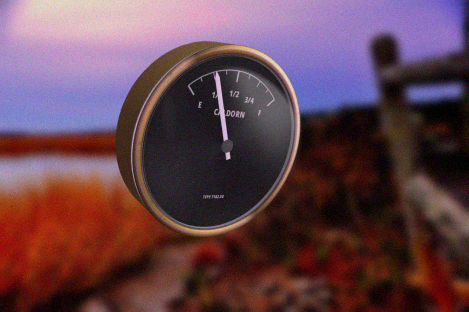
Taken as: 0.25
